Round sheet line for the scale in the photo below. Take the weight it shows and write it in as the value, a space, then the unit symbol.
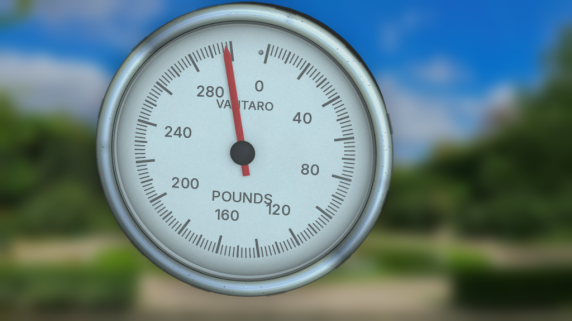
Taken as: 298 lb
